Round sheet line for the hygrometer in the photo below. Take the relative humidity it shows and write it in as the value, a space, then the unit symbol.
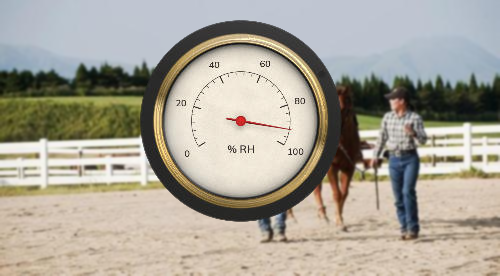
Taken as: 92 %
